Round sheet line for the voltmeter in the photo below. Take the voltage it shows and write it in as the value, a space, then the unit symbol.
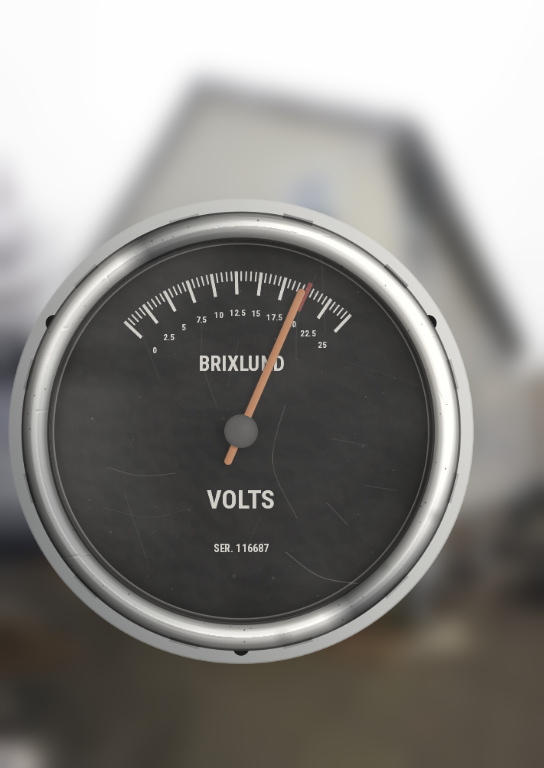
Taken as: 19.5 V
